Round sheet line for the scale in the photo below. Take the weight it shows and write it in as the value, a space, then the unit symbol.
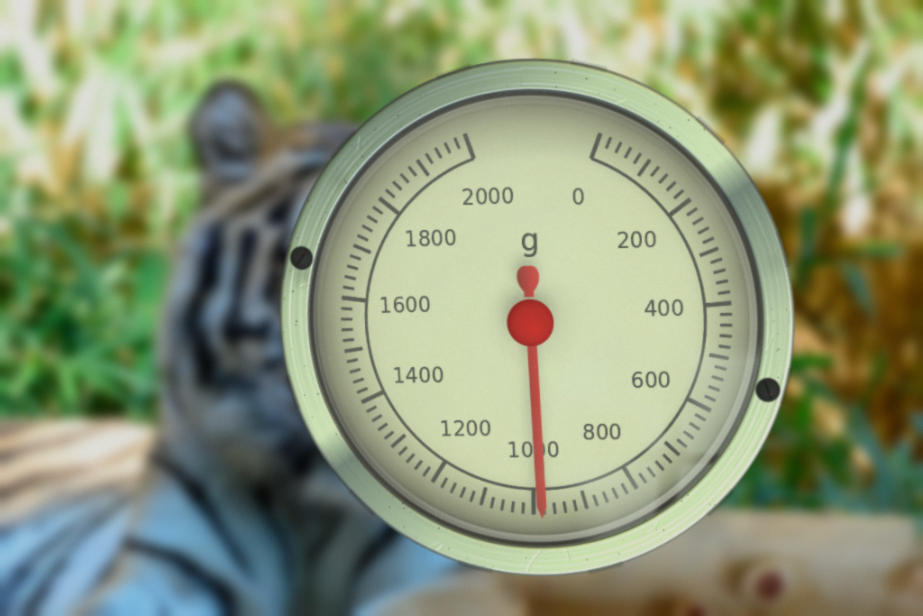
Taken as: 980 g
